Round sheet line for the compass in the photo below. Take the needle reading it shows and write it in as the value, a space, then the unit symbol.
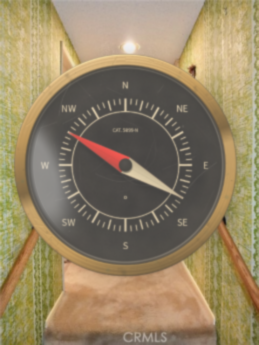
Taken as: 300 °
